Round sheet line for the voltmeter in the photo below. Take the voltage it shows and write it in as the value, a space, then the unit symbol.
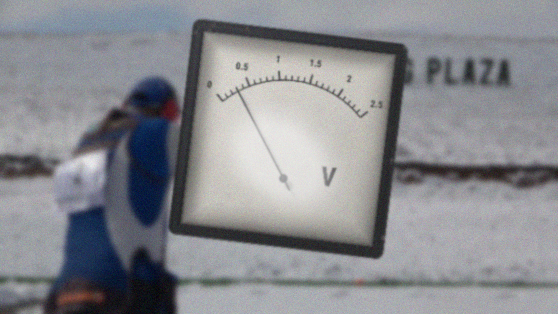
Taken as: 0.3 V
